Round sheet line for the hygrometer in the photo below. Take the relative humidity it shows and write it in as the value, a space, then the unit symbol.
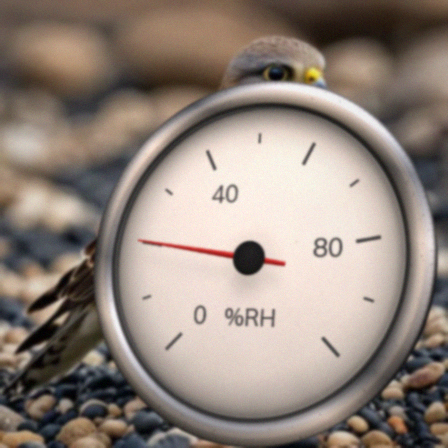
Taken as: 20 %
